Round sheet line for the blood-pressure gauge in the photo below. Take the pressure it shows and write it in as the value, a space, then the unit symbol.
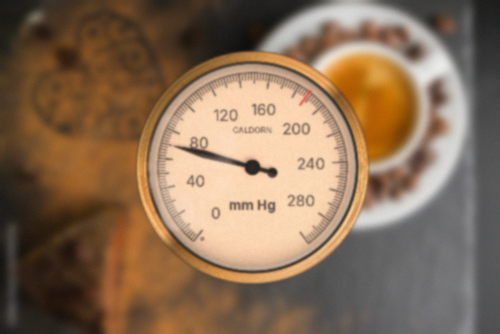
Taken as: 70 mmHg
